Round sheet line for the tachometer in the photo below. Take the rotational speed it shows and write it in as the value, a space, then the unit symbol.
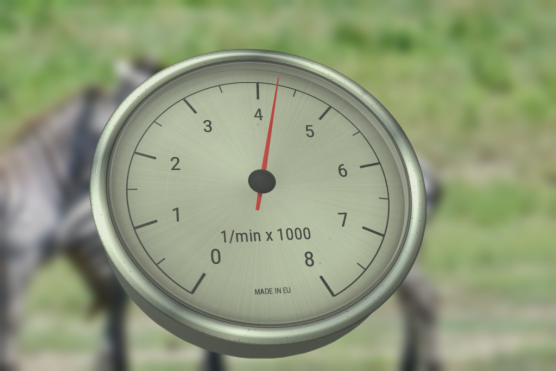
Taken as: 4250 rpm
